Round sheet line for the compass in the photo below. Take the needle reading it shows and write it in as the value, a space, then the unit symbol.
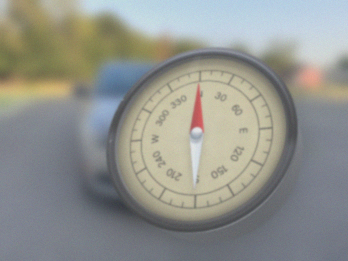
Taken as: 0 °
